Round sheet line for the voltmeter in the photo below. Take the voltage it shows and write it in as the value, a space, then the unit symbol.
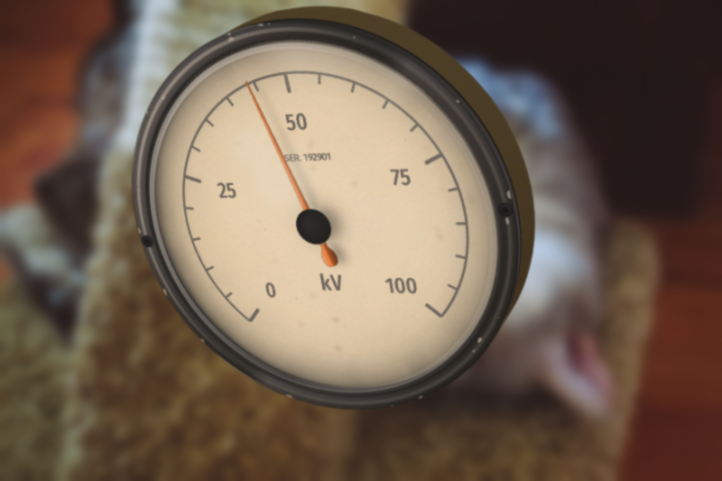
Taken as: 45 kV
